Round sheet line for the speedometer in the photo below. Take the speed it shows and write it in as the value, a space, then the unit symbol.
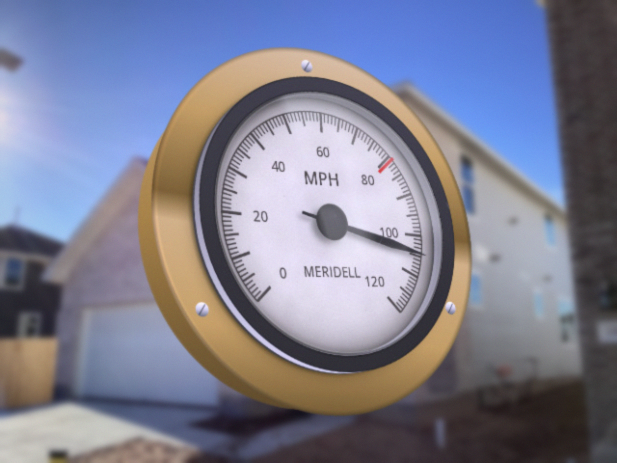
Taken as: 105 mph
